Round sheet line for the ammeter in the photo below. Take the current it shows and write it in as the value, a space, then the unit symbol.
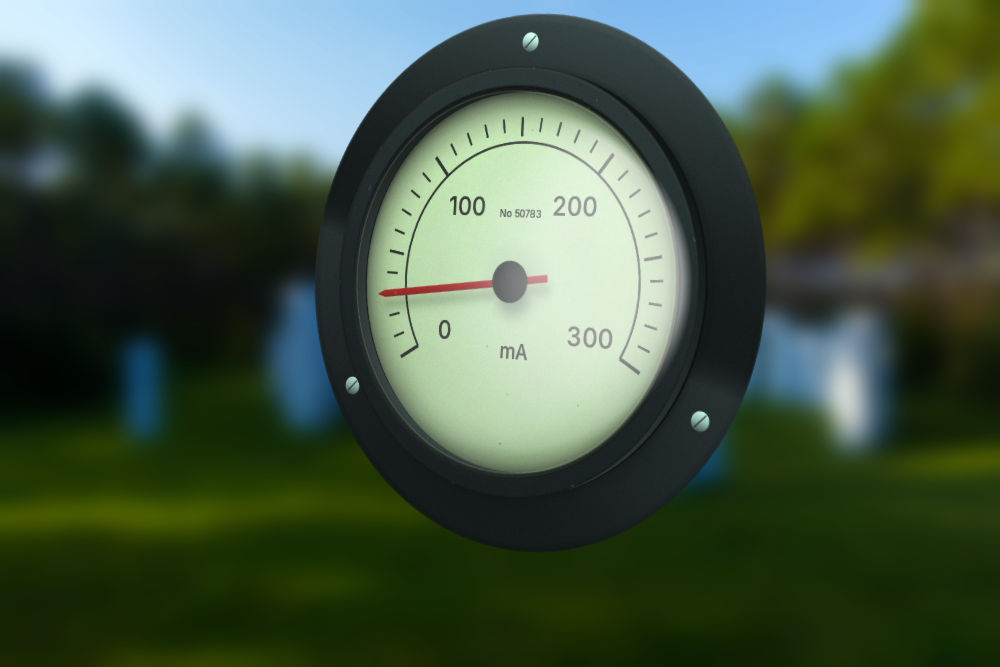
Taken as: 30 mA
